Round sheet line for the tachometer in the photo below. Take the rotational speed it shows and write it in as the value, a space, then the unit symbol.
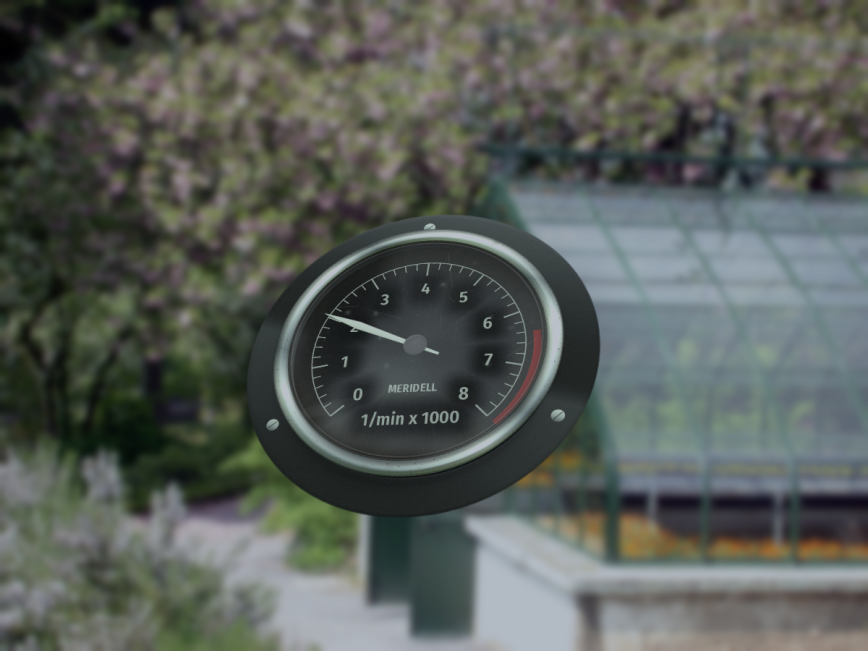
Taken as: 2000 rpm
